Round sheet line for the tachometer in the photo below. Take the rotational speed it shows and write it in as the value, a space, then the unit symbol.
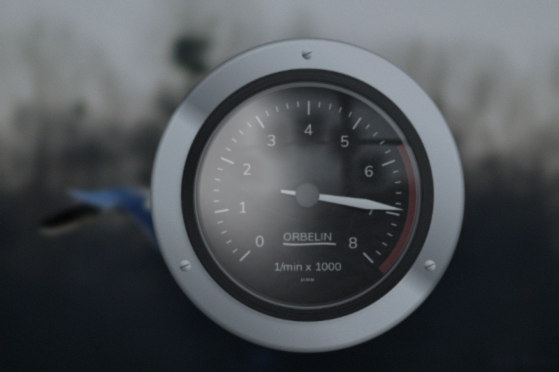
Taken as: 6900 rpm
